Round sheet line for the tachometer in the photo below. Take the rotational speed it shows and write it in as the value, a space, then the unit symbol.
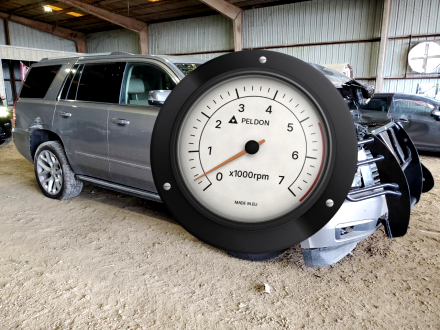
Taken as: 300 rpm
